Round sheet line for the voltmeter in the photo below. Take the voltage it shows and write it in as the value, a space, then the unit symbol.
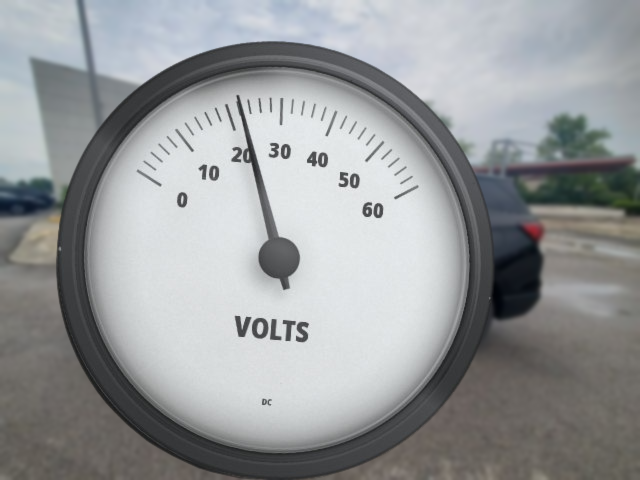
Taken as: 22 V
